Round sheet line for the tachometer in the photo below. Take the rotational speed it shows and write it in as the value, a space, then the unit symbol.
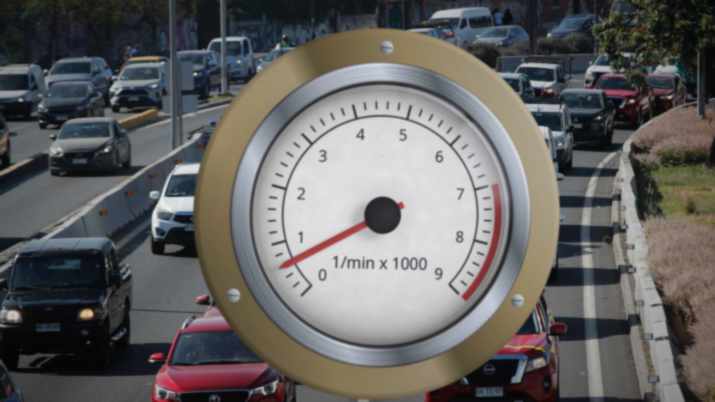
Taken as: 600 rpm
